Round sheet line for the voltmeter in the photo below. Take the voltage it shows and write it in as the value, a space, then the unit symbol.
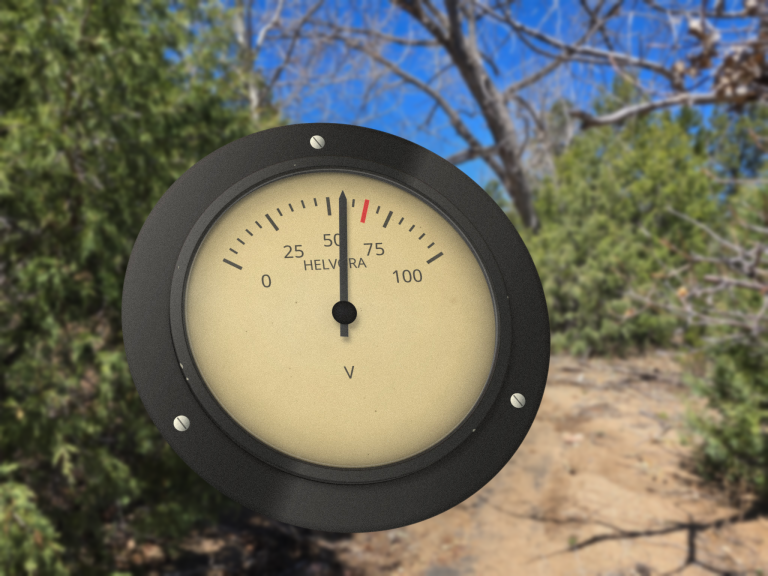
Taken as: 55 V
